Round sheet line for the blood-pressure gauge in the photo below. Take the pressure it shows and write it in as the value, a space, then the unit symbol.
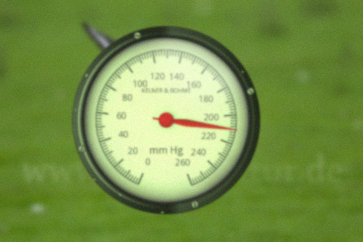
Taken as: 210 mmHg
